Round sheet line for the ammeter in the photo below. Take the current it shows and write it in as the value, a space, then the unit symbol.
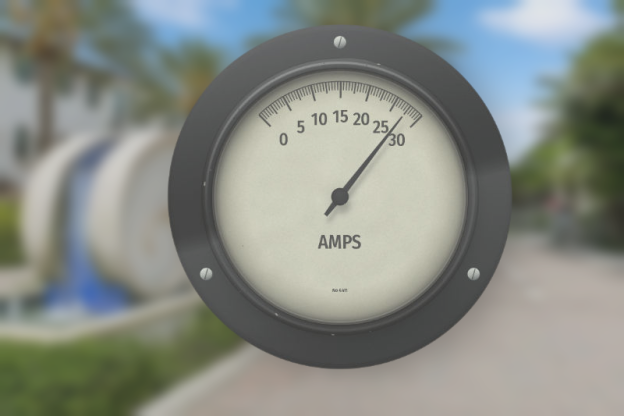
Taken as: 27.5 A
